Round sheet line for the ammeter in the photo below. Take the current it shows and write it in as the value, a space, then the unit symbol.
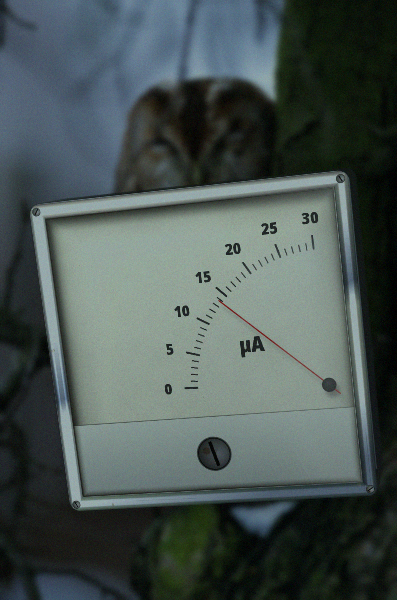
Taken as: 14 µA
